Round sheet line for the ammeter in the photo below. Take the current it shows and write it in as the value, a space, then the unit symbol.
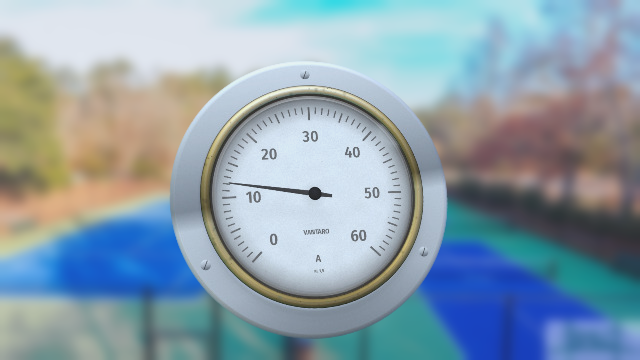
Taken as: 12 A
